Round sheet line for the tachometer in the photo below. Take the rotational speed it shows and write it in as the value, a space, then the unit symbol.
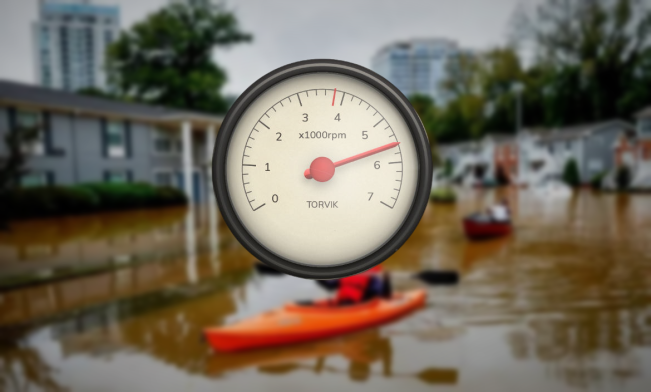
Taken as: 5600 rpm
